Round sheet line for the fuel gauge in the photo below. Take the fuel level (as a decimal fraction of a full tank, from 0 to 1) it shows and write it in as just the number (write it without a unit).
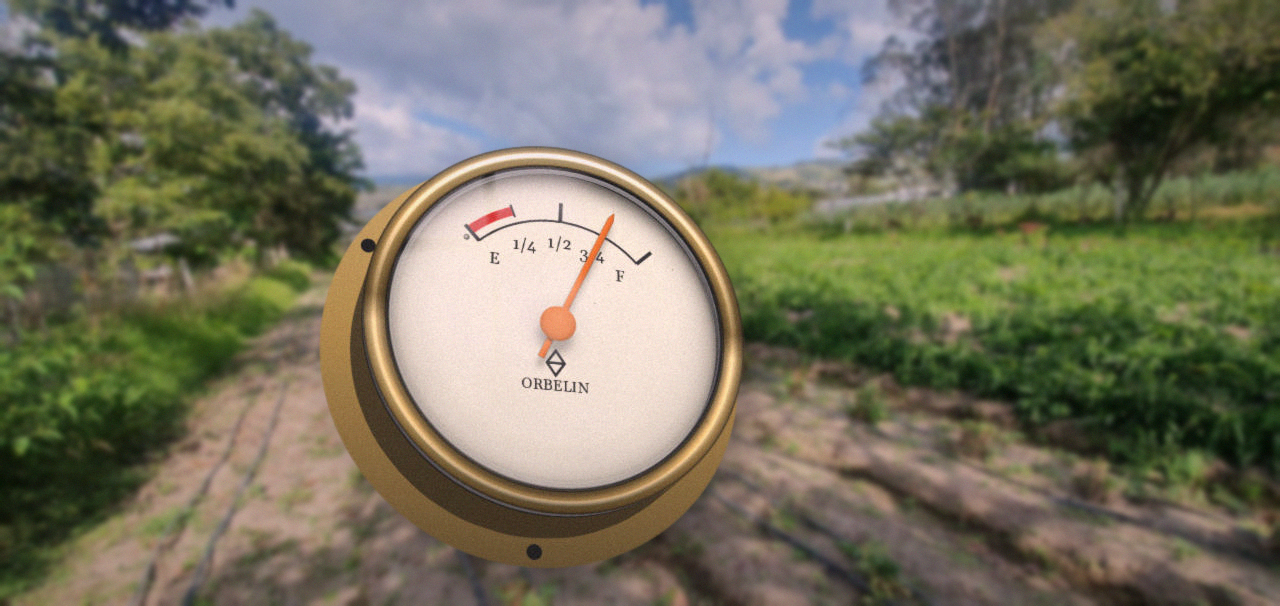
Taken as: 0.75
